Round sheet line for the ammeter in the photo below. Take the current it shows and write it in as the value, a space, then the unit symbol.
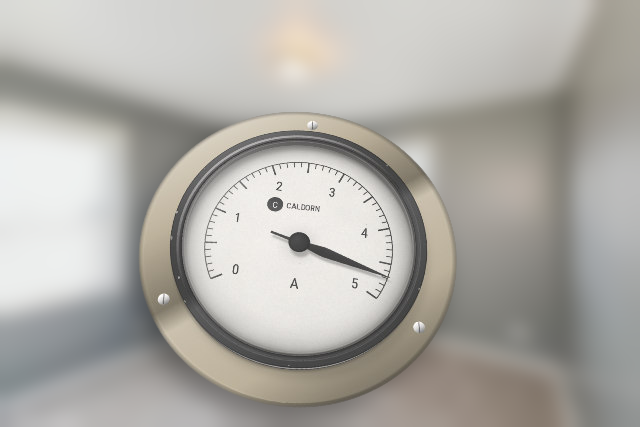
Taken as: 4.7 A
